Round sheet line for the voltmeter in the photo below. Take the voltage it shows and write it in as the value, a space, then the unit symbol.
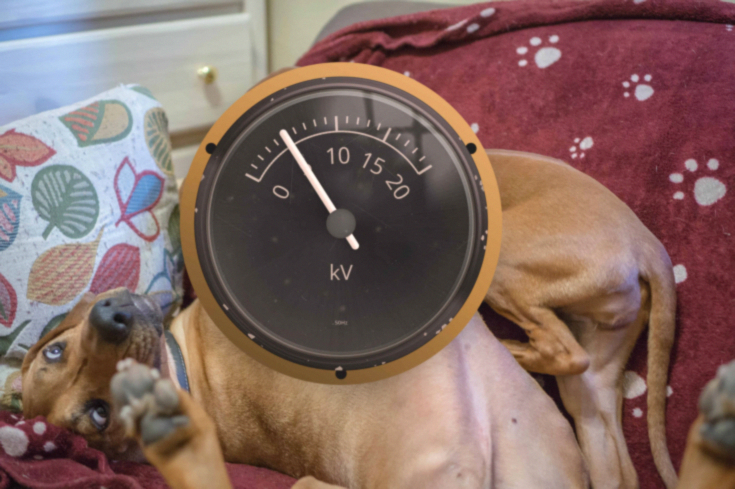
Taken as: 5 kV
